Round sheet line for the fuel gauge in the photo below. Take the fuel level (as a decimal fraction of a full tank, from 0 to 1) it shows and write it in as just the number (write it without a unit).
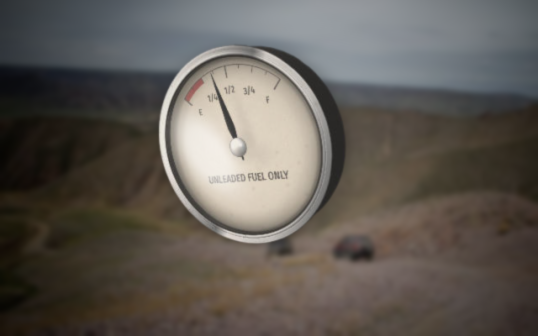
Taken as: 0.375
